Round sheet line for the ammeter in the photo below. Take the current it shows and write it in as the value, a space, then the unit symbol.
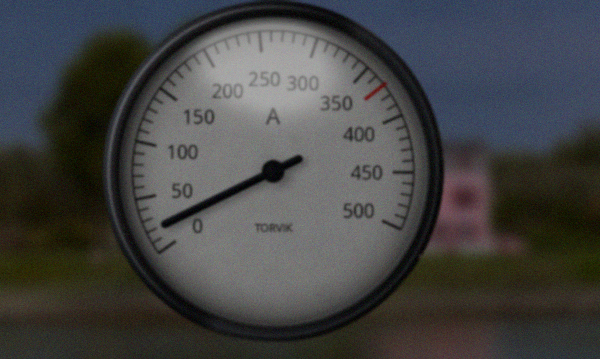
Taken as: 20 A
